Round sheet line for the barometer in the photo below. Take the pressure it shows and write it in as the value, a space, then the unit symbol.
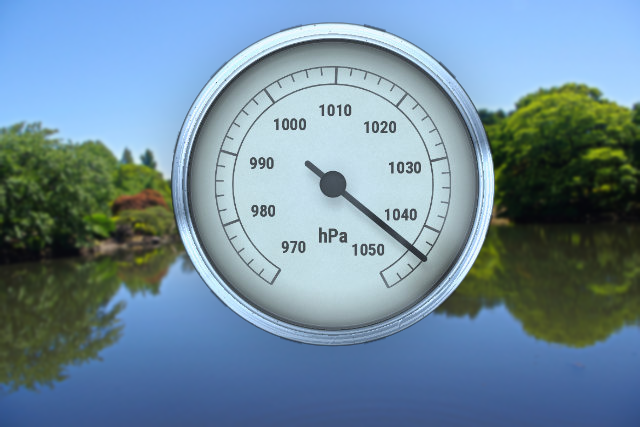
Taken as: 1044 hPa
